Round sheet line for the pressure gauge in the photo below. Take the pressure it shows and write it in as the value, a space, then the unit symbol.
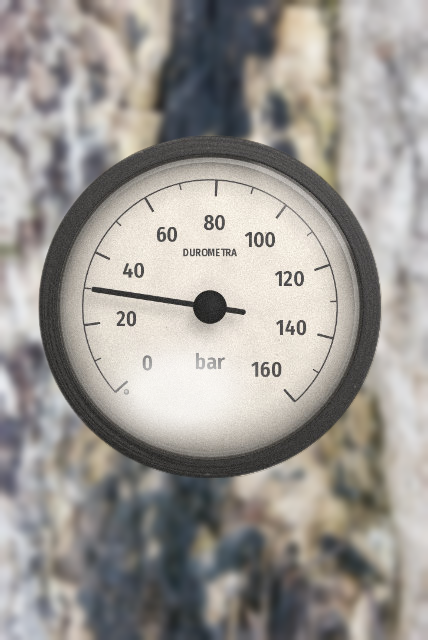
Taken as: 30 bar
